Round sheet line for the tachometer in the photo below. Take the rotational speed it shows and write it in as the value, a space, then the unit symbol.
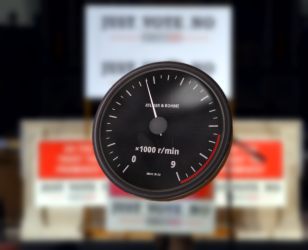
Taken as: 3750 rpm
